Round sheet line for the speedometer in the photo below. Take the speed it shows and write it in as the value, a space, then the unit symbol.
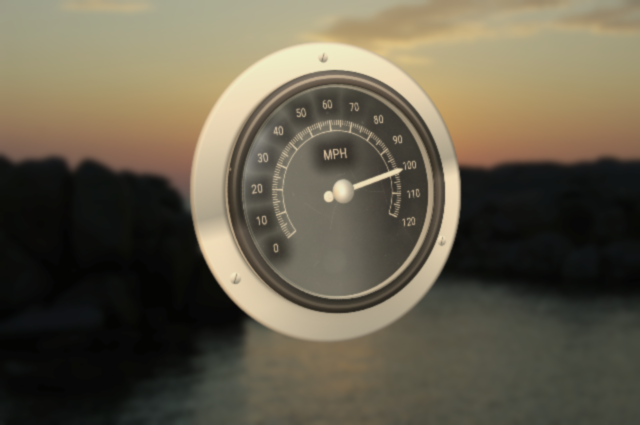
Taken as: 100 mph
